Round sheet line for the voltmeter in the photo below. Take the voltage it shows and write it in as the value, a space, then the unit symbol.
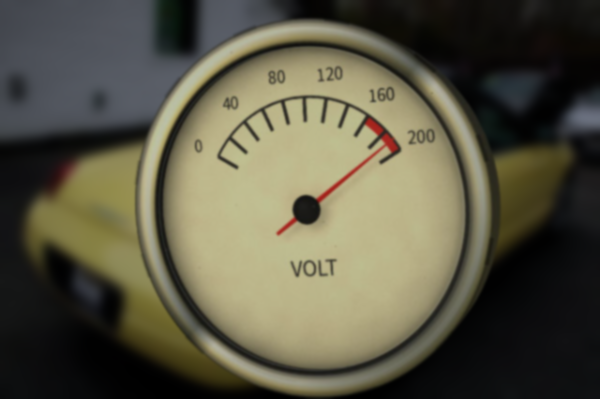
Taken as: 190 V
